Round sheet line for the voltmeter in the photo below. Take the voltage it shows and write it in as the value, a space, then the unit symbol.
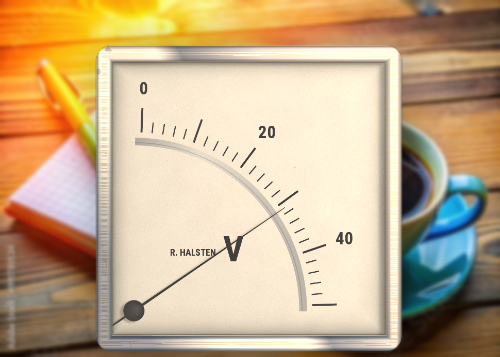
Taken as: 31 V
